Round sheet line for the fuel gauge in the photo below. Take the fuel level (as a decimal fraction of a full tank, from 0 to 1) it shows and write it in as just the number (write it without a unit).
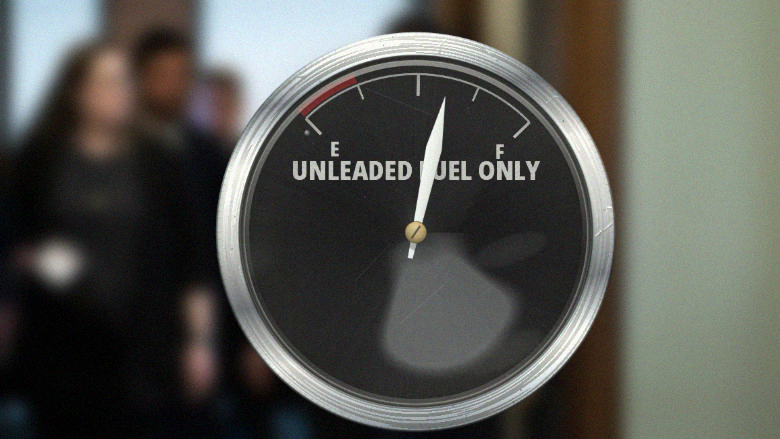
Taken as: 0.625
